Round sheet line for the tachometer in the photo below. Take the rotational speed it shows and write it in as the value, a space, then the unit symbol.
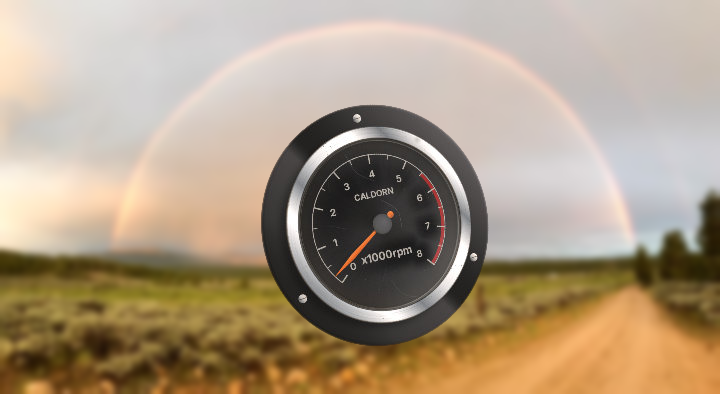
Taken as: 250 rpm
